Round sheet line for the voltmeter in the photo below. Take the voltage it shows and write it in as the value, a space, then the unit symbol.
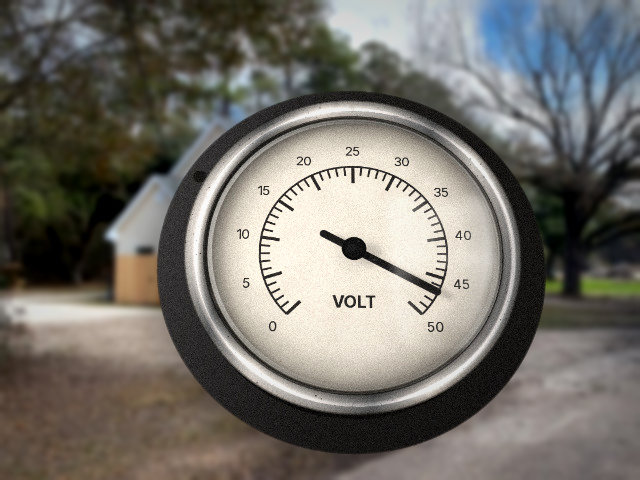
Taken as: 47 V
